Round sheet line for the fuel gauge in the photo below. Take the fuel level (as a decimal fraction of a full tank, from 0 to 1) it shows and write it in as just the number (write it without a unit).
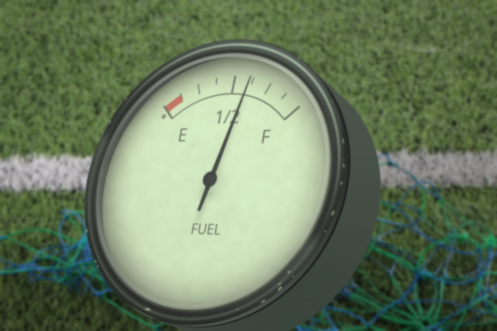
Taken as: 0.625
